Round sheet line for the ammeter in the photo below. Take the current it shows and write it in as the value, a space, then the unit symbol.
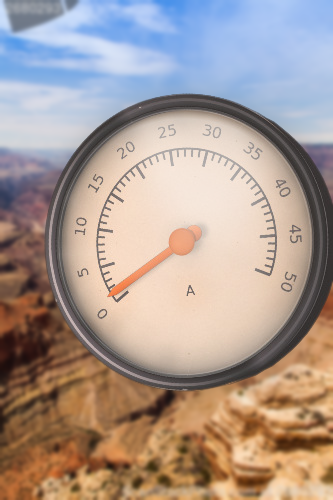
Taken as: 1 A
